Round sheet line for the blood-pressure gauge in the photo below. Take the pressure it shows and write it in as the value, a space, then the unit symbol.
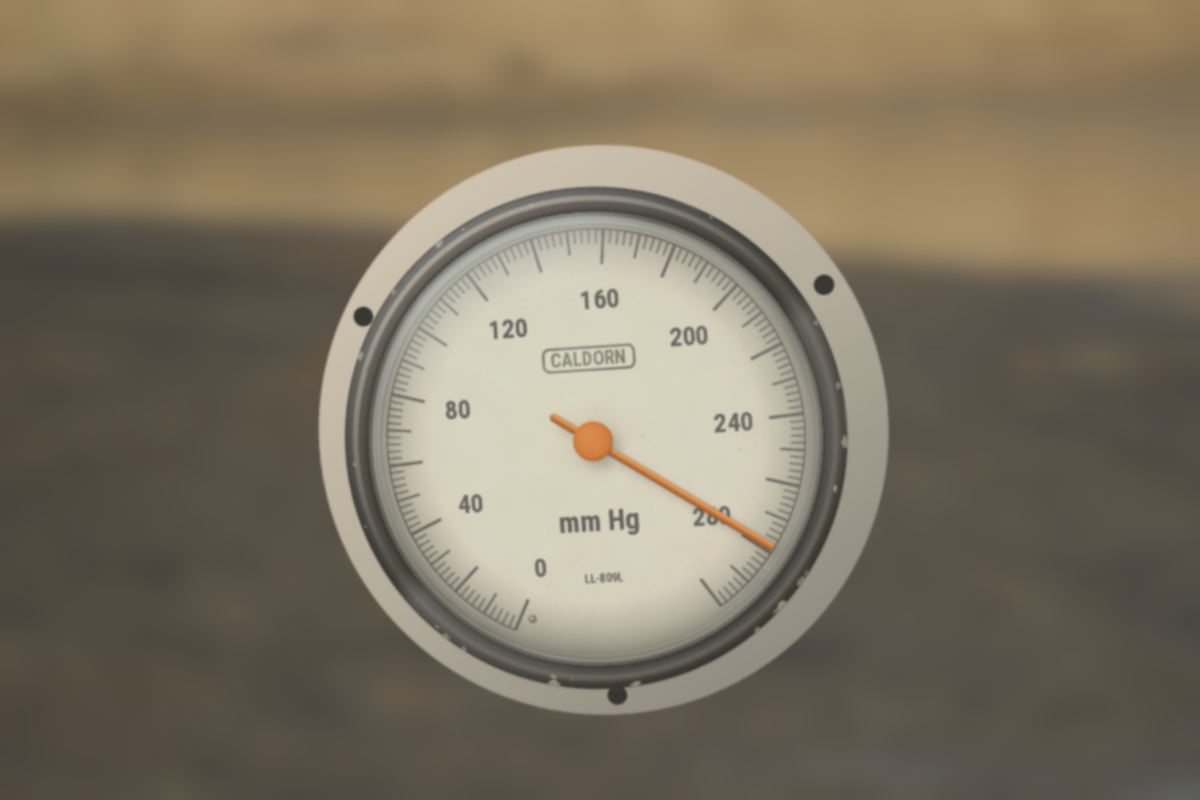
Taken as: 278 mmHg
